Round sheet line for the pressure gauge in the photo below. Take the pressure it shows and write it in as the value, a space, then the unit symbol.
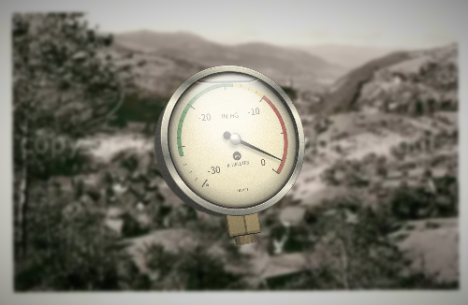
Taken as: -1.5 inHg
